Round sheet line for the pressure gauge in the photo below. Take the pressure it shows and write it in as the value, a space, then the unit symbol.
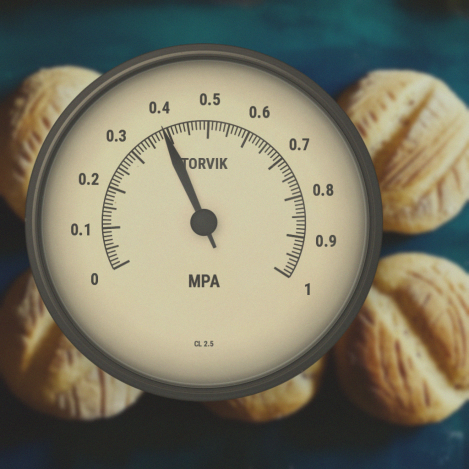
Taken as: 0.39 MPa
